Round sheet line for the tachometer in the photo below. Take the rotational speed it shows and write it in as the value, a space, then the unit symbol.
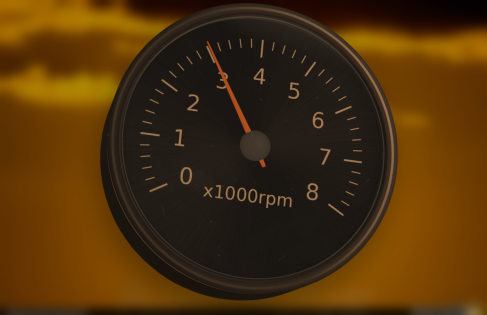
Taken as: 3000 rpm
